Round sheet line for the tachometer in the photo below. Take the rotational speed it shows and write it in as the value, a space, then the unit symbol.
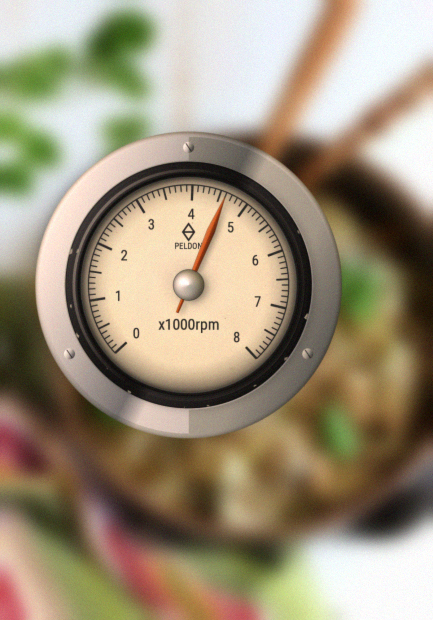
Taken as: 4600 rpm
